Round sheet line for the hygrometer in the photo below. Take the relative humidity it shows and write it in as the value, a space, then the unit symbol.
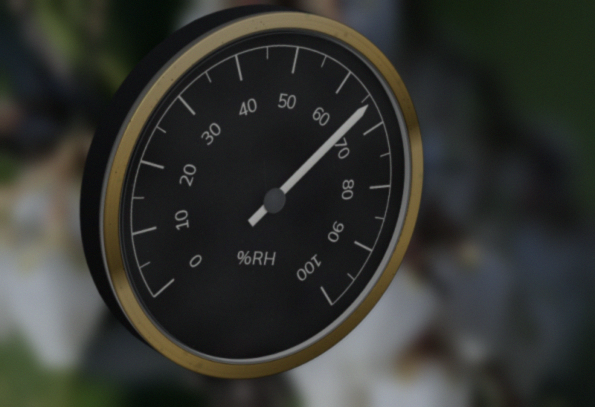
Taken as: 65 %
